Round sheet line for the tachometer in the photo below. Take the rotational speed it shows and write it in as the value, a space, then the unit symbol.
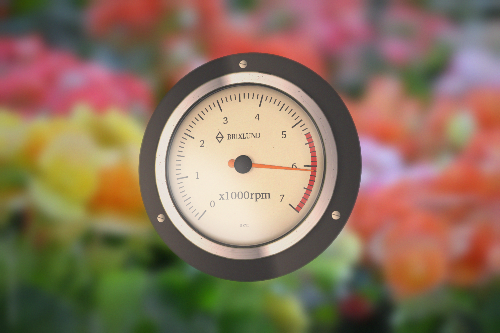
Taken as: 6100 rpm
